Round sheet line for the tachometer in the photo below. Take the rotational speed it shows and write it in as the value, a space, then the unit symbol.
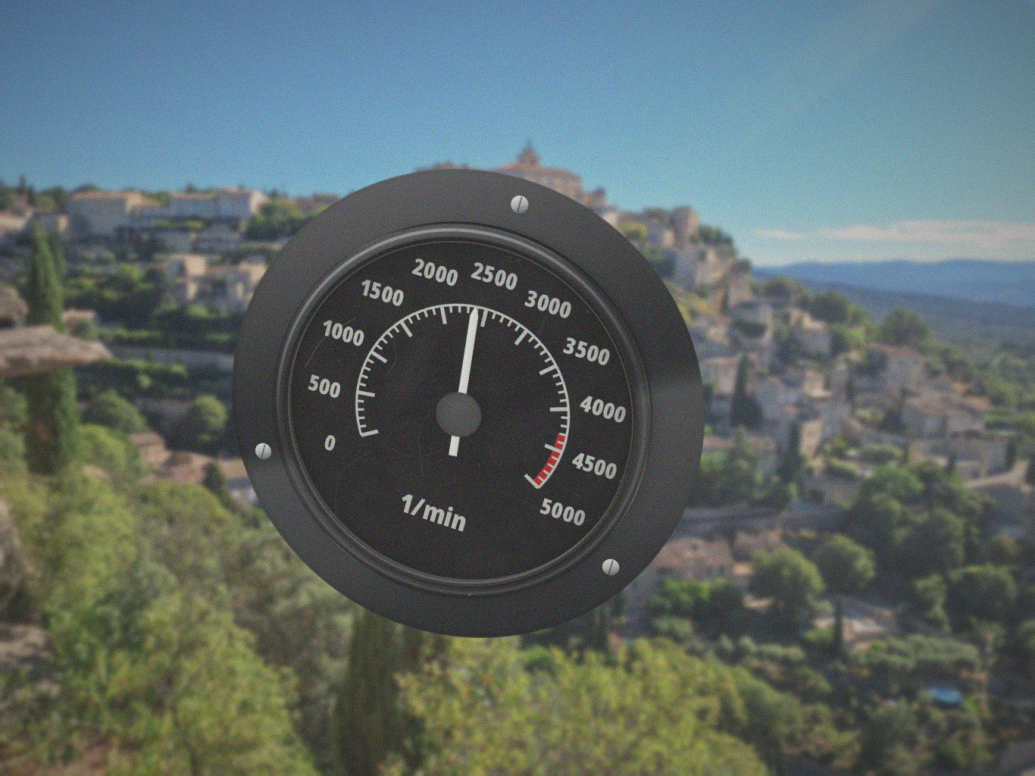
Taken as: 2400 rpm
